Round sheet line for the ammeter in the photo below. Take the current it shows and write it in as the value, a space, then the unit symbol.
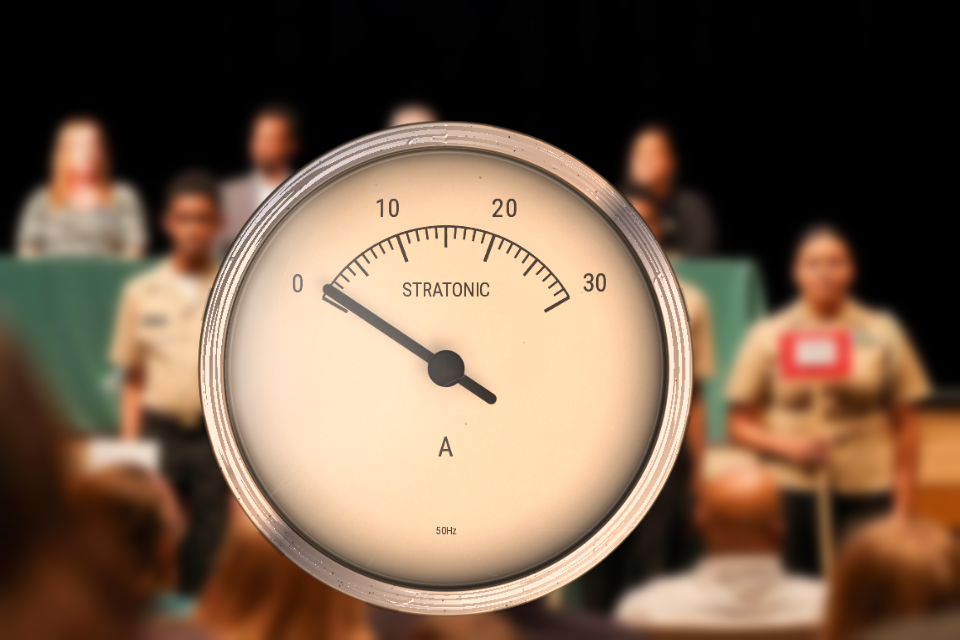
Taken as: 1 A
